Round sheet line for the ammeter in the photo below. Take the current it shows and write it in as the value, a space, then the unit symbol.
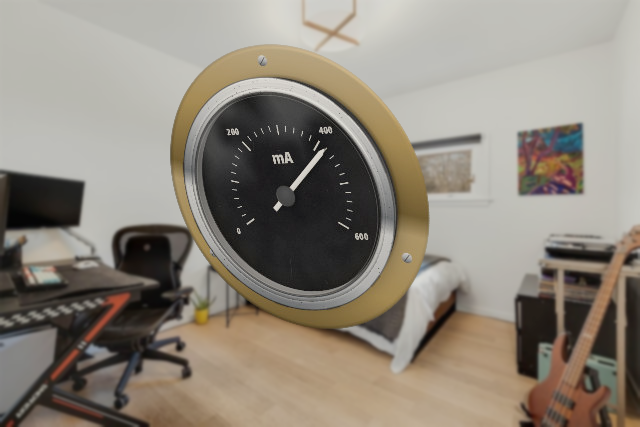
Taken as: 420 mA
